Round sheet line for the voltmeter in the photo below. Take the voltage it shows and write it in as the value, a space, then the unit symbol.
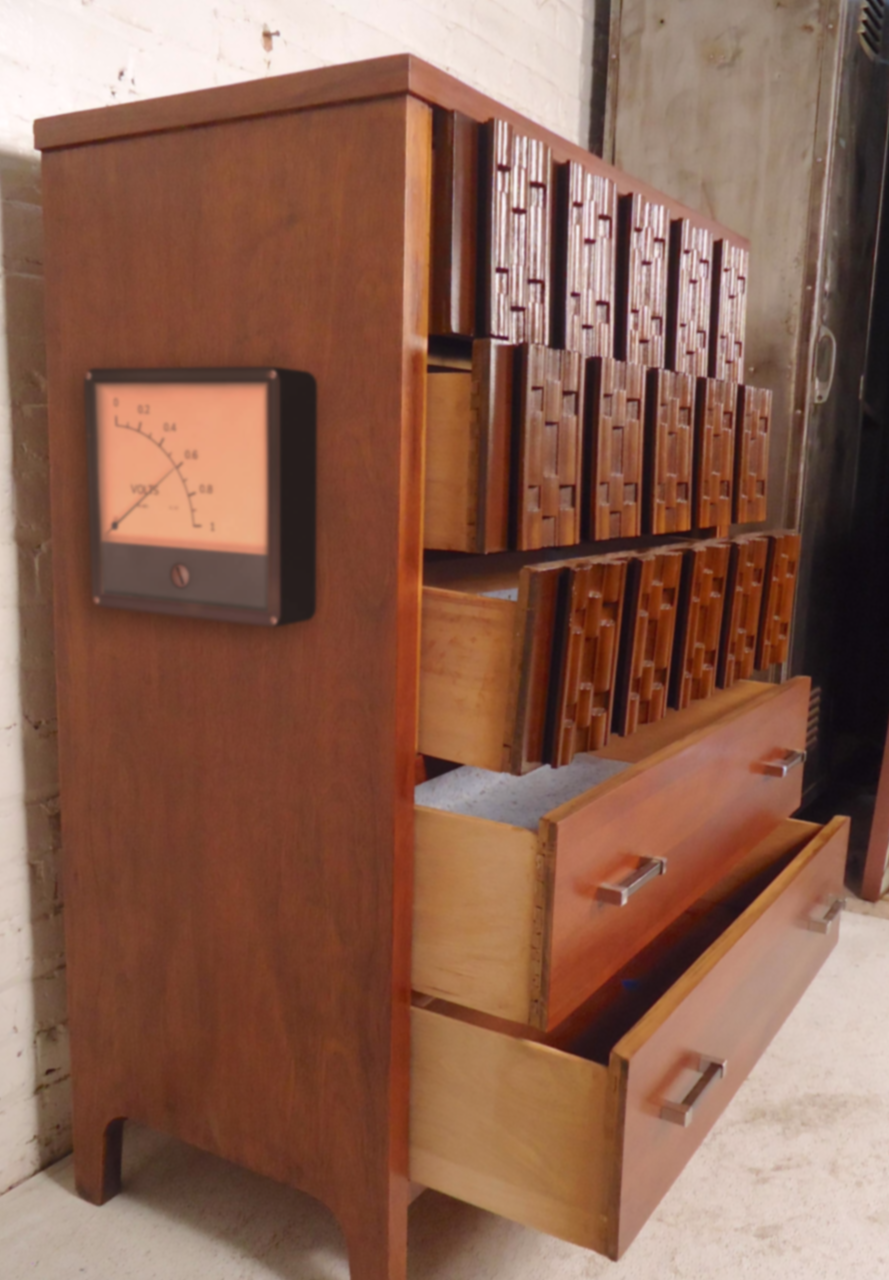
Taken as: 0.6 V
